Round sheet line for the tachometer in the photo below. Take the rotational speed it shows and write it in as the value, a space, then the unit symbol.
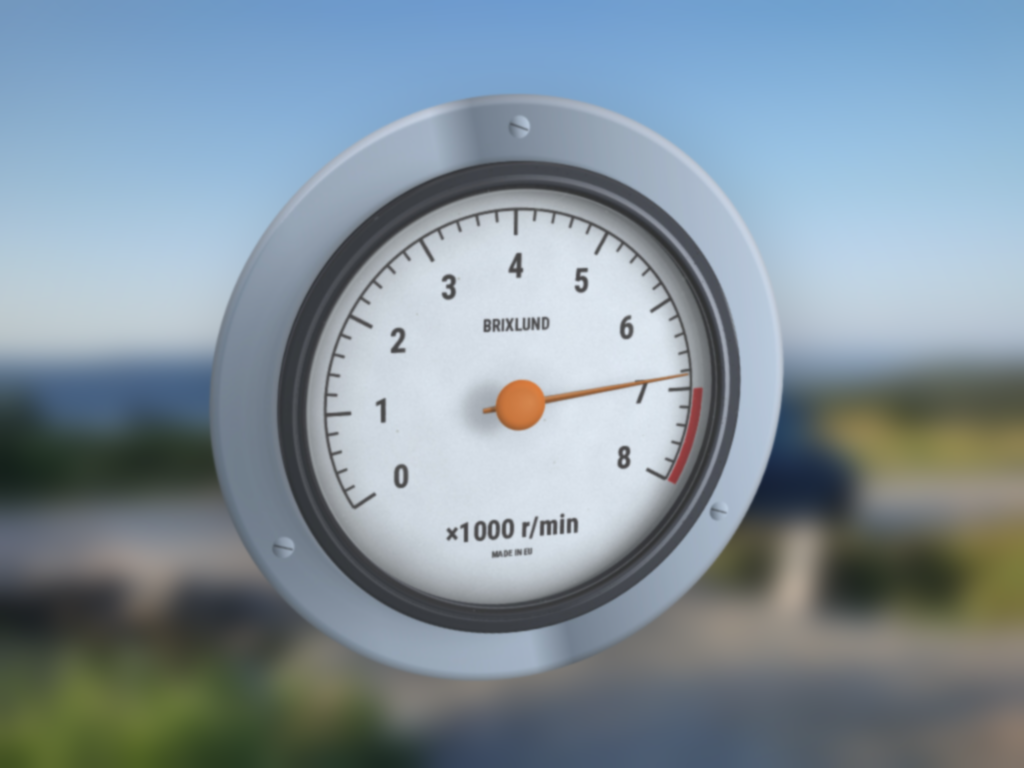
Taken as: 6800 rpm
